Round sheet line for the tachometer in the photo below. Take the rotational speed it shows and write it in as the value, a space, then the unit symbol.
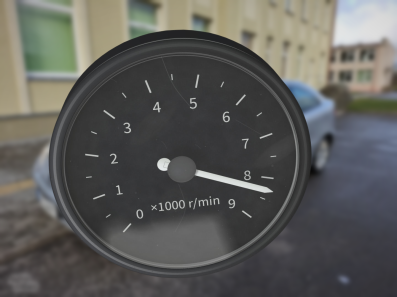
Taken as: 8250 rpm
